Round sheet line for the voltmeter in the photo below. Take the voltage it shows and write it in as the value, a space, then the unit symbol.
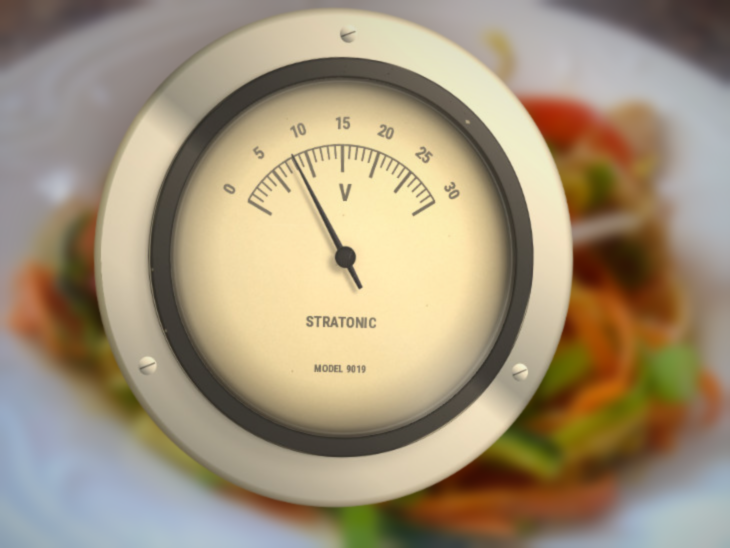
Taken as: 8 V
